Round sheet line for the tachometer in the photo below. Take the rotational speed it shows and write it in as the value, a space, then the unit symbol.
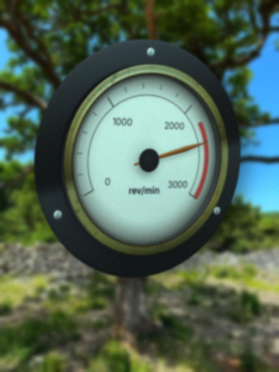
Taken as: 2400 rpm
